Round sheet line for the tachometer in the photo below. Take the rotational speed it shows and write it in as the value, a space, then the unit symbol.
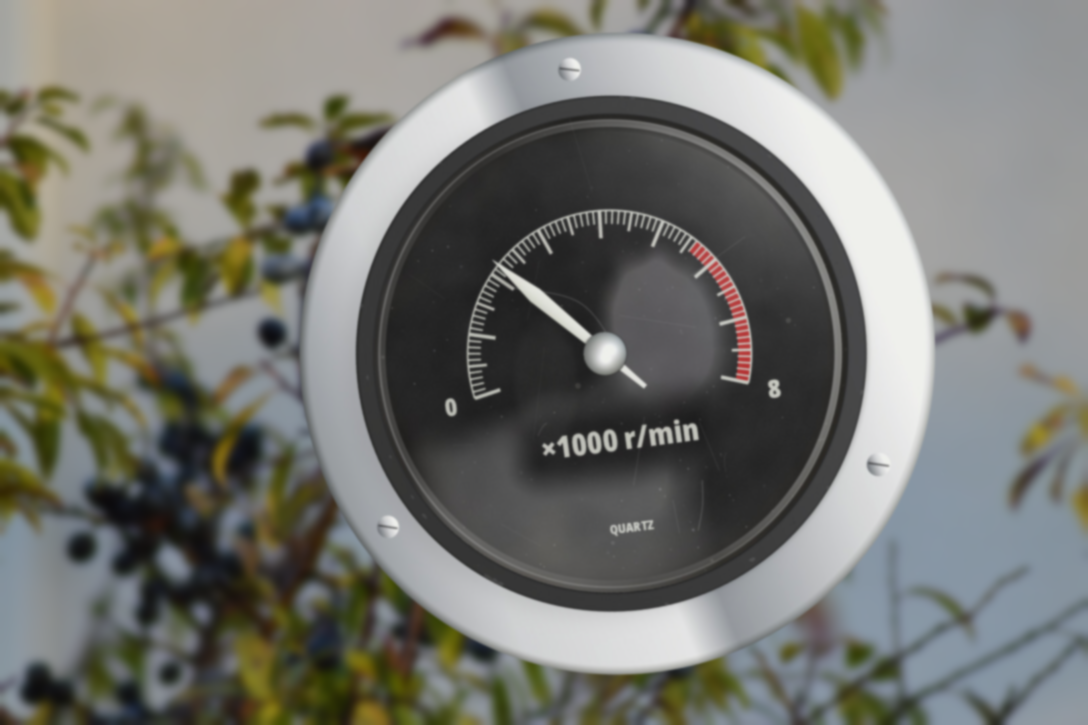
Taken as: 2200 rpm
